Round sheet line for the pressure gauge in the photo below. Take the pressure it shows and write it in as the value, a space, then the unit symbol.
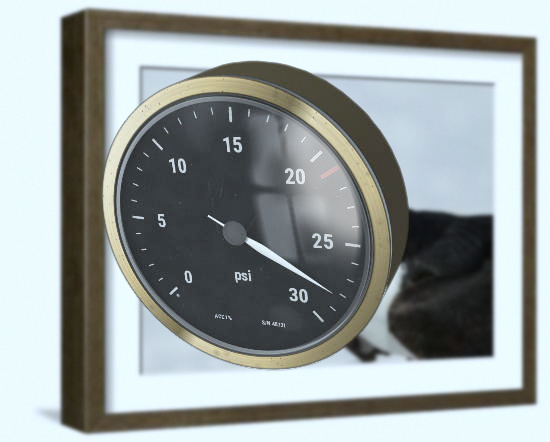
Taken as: 28 psi
